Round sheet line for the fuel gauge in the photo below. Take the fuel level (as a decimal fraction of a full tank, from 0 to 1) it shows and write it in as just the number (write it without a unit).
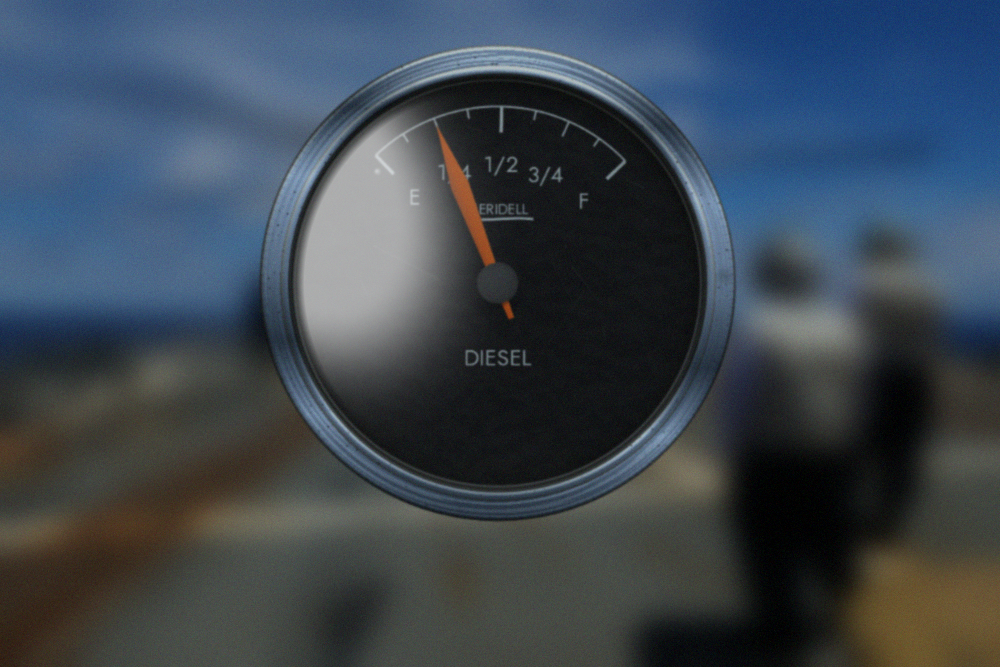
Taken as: 0.25
